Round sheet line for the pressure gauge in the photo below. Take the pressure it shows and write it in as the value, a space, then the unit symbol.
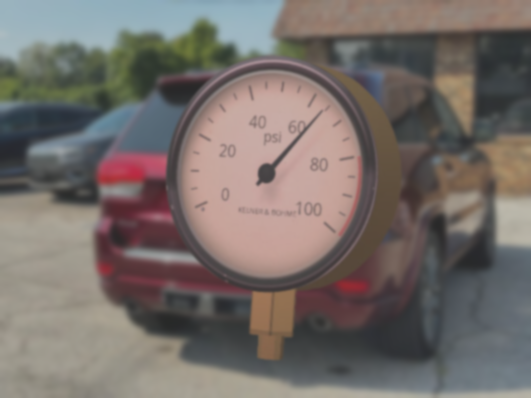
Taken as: 65 psi
